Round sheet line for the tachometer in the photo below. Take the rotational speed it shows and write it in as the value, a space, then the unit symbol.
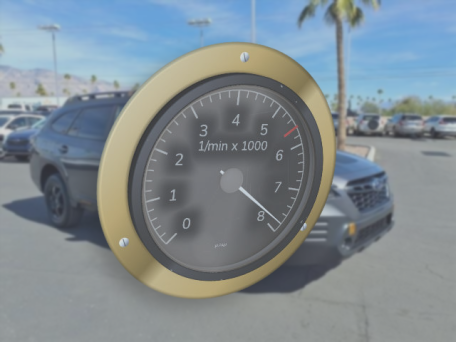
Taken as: 7800 rpm
